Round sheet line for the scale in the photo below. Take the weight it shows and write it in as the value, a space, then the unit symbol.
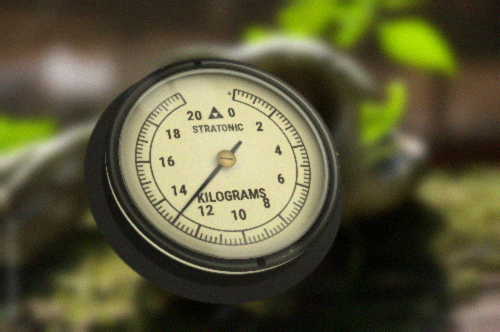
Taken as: 13 kg
